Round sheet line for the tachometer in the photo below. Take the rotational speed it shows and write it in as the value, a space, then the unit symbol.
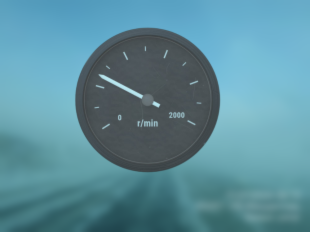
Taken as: 500 rpm
